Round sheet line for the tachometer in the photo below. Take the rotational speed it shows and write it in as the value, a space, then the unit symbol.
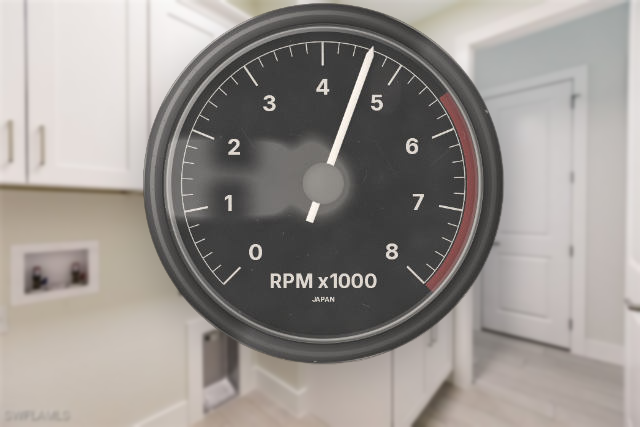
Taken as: 4600 rpm
